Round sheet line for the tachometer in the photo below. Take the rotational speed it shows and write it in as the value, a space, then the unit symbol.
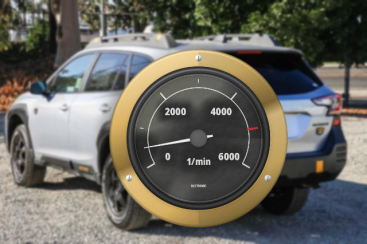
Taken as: 500 rpm
